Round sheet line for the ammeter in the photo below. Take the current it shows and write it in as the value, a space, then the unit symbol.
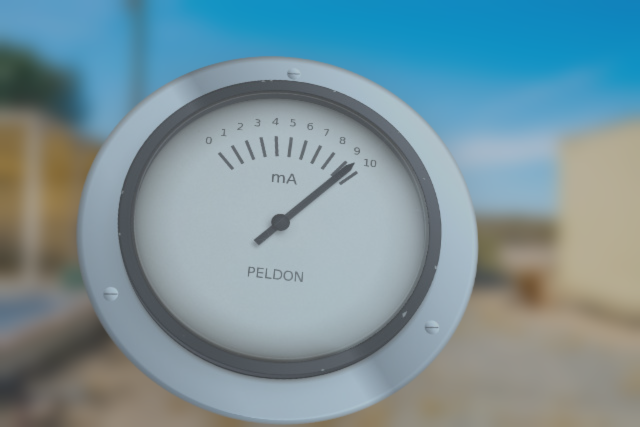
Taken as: 9.5 mA
